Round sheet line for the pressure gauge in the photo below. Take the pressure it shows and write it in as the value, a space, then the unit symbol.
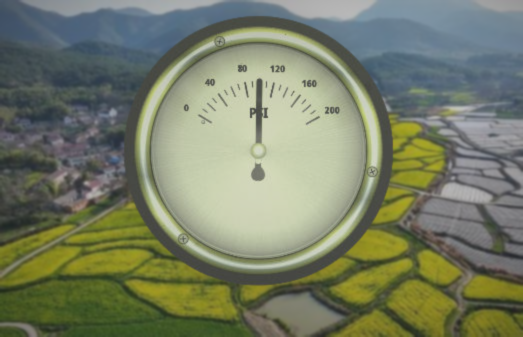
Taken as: 100 psi
